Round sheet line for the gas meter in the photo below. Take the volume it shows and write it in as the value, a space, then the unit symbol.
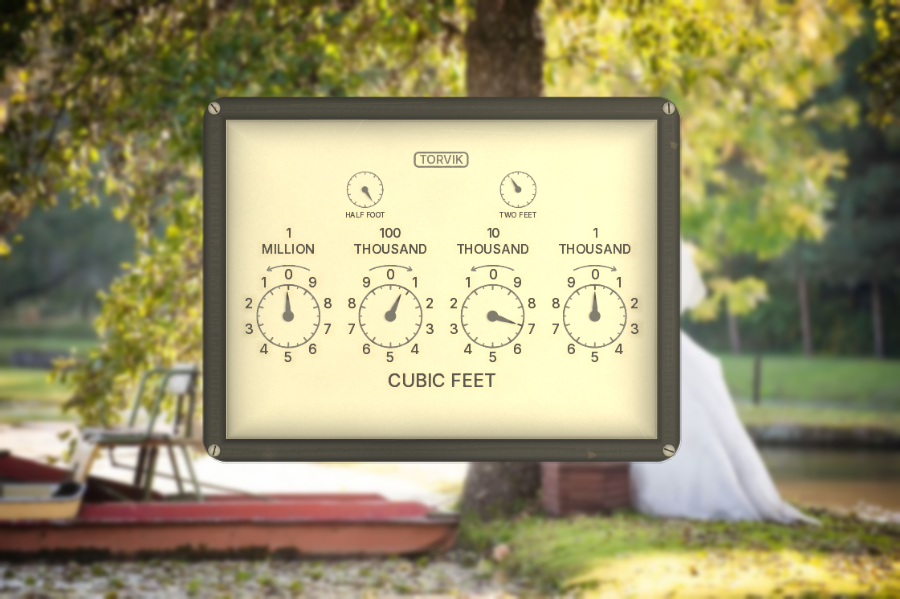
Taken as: 7000 ft³
